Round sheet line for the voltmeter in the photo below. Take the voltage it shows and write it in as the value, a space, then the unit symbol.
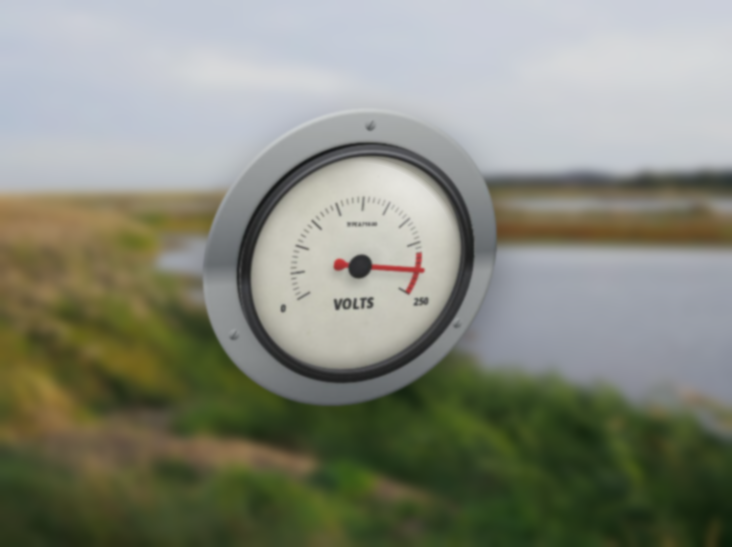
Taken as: 225 V
